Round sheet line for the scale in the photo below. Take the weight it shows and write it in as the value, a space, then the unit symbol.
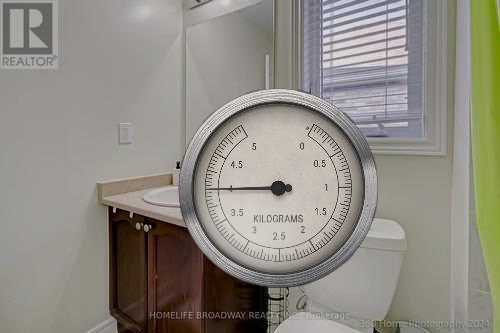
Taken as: 4 kg
